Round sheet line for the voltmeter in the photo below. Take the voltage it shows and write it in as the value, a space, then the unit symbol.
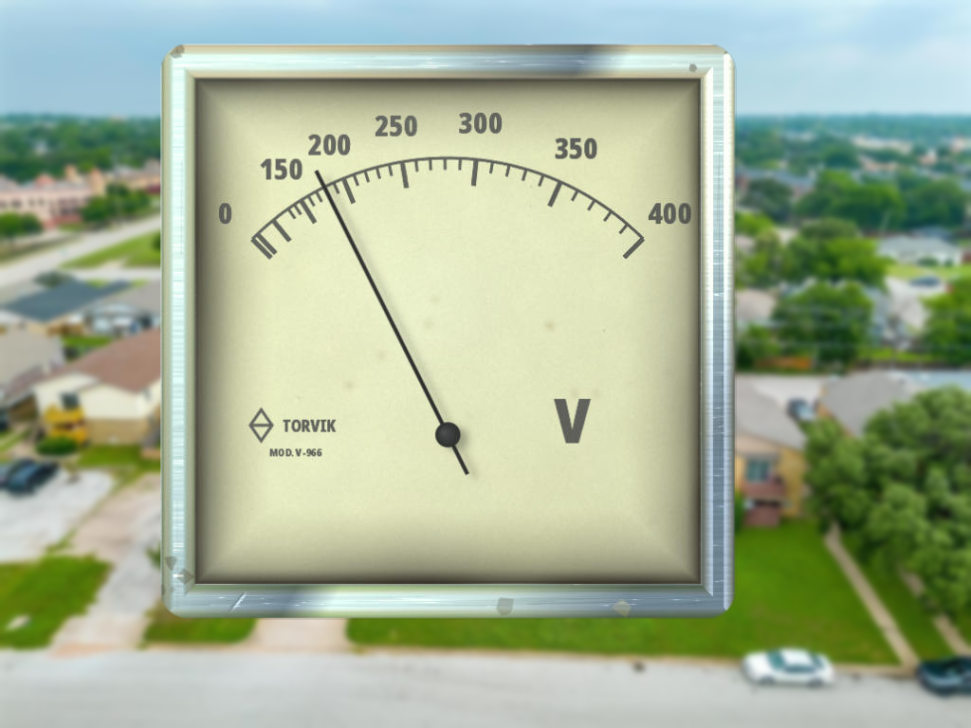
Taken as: 180 V
